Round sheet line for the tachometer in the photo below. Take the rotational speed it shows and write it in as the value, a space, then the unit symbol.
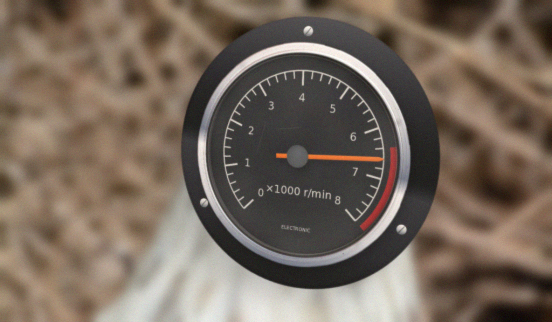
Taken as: 6600 rpm
